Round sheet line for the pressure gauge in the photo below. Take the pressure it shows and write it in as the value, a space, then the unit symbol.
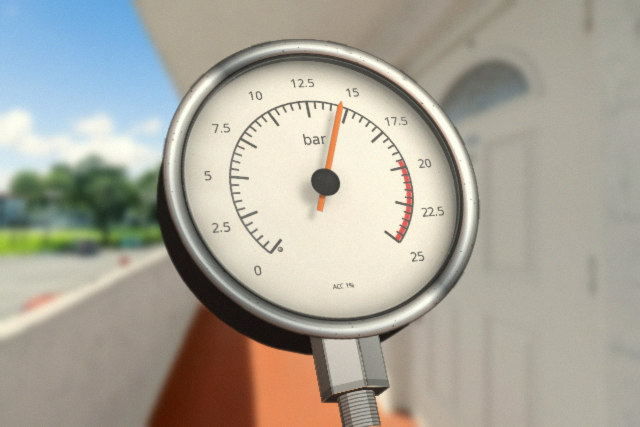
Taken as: 14.5 bar
